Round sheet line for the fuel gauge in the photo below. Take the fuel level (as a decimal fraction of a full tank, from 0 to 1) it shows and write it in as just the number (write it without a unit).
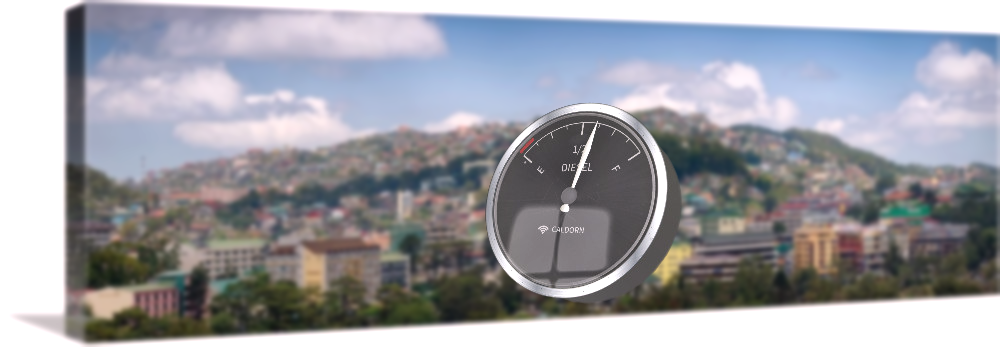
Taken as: 0.625
